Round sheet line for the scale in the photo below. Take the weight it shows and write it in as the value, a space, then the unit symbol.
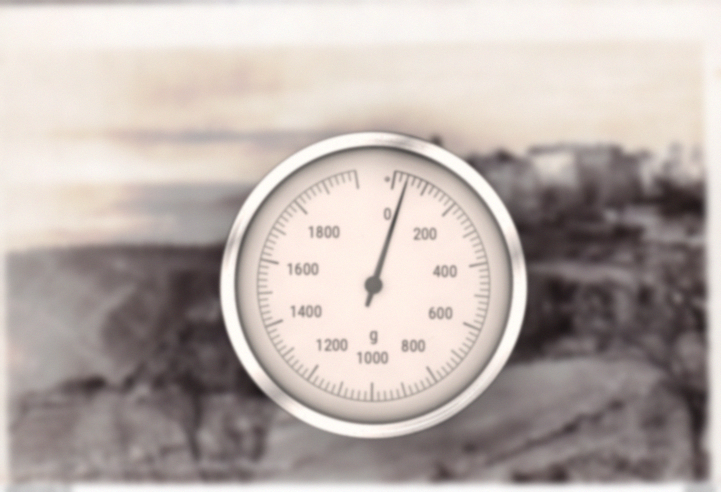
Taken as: 40 g
